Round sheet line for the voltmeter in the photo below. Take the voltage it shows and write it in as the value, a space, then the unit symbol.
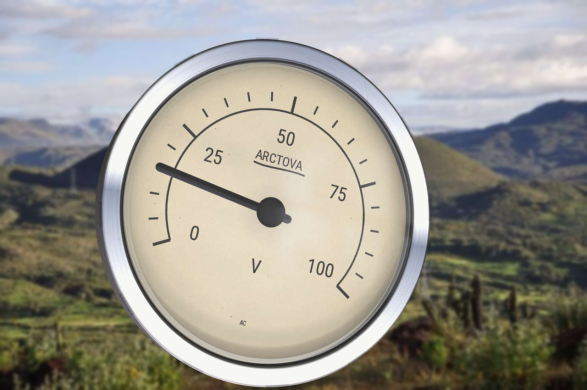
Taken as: 15 V
